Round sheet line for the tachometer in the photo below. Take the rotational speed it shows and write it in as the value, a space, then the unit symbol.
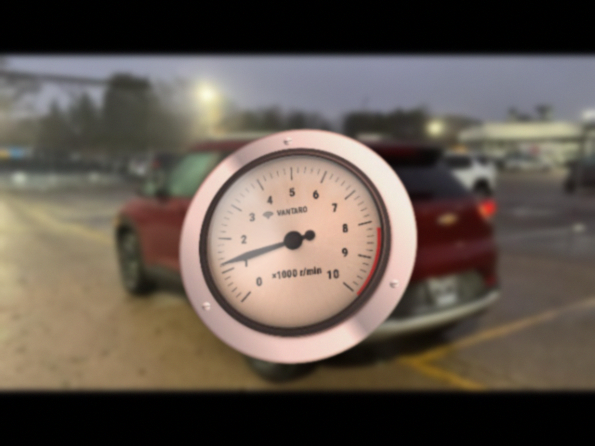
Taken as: 1200 rpm
